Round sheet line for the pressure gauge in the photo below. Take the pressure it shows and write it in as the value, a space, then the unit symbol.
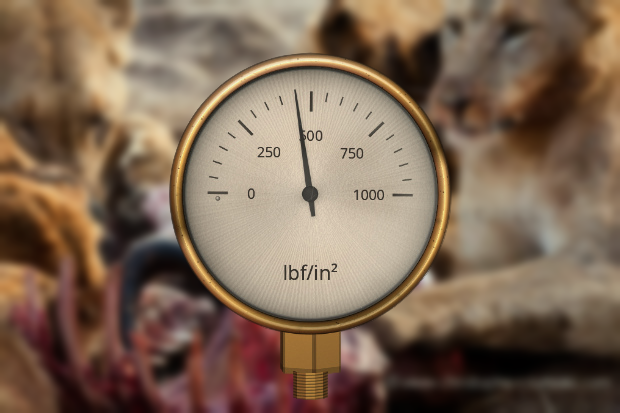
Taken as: 450 psi
